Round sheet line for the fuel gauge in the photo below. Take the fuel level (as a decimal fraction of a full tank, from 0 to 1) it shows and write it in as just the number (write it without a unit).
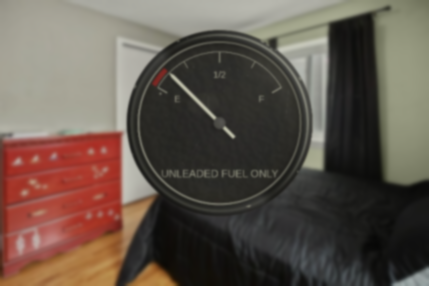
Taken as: 0.125
